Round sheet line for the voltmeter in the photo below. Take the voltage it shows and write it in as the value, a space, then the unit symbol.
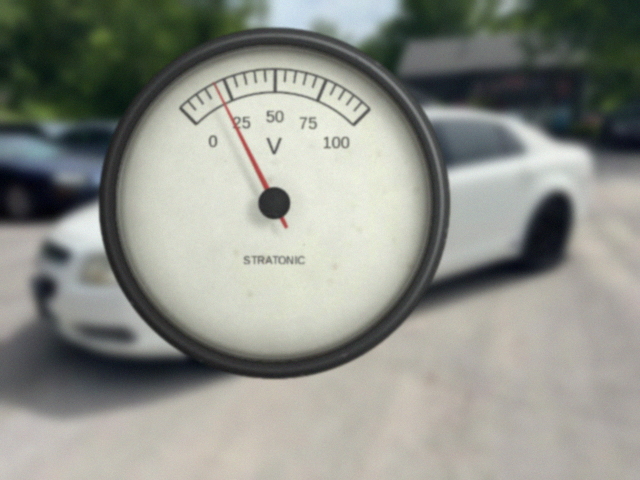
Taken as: 20 V
